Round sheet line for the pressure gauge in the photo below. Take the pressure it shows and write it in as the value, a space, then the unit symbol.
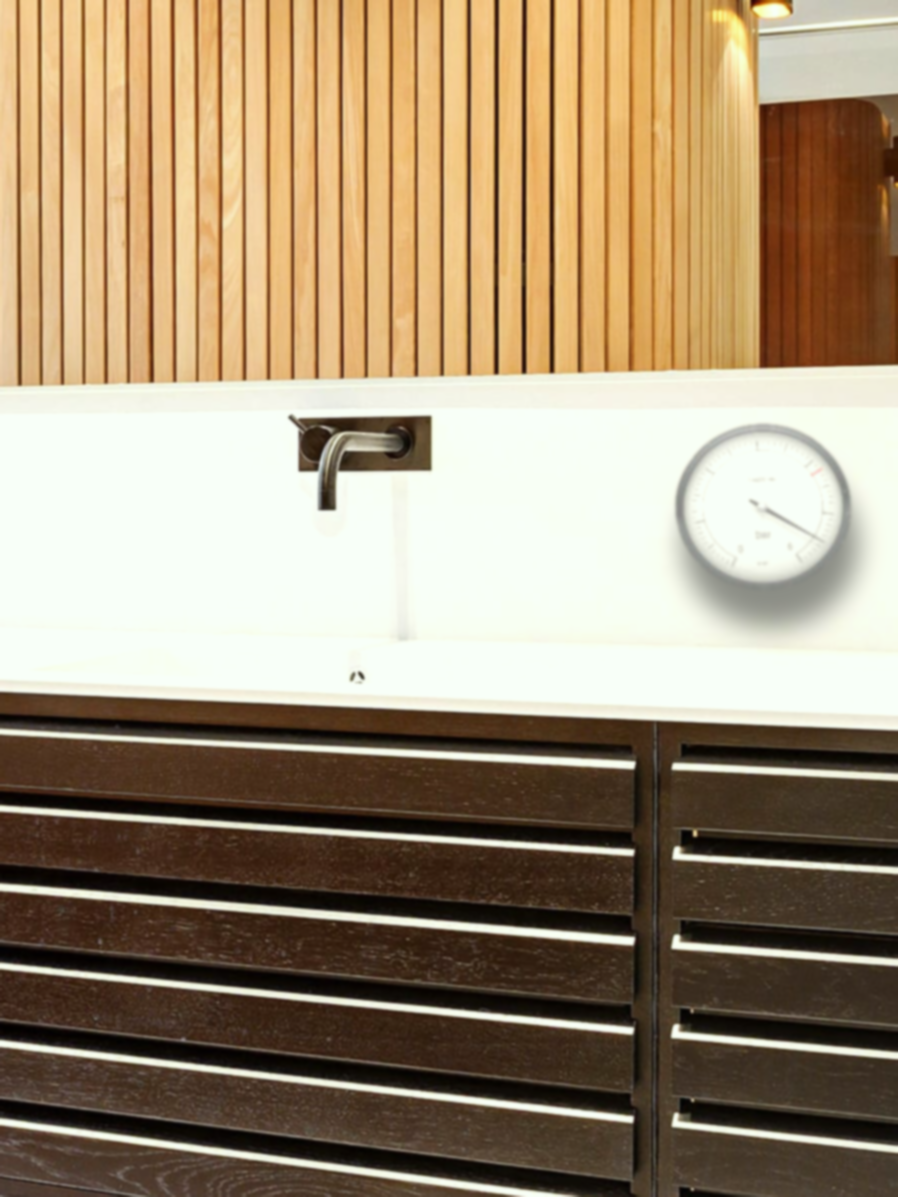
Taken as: 5.5 bar
